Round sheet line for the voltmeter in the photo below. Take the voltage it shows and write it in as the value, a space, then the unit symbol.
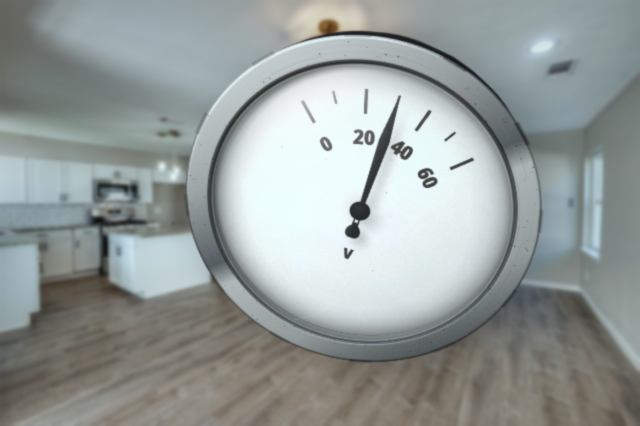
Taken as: 30 V
